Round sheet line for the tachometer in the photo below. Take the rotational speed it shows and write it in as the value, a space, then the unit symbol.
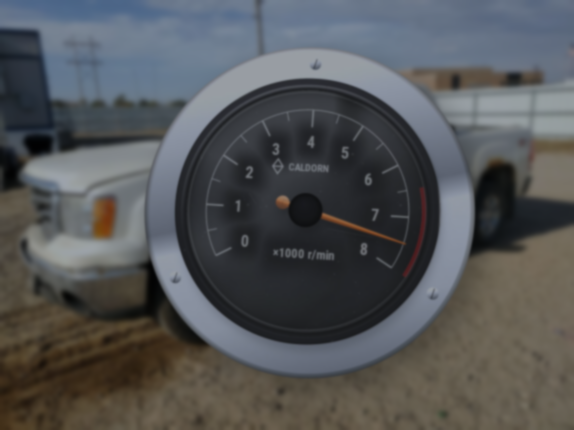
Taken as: 7500 rpm
